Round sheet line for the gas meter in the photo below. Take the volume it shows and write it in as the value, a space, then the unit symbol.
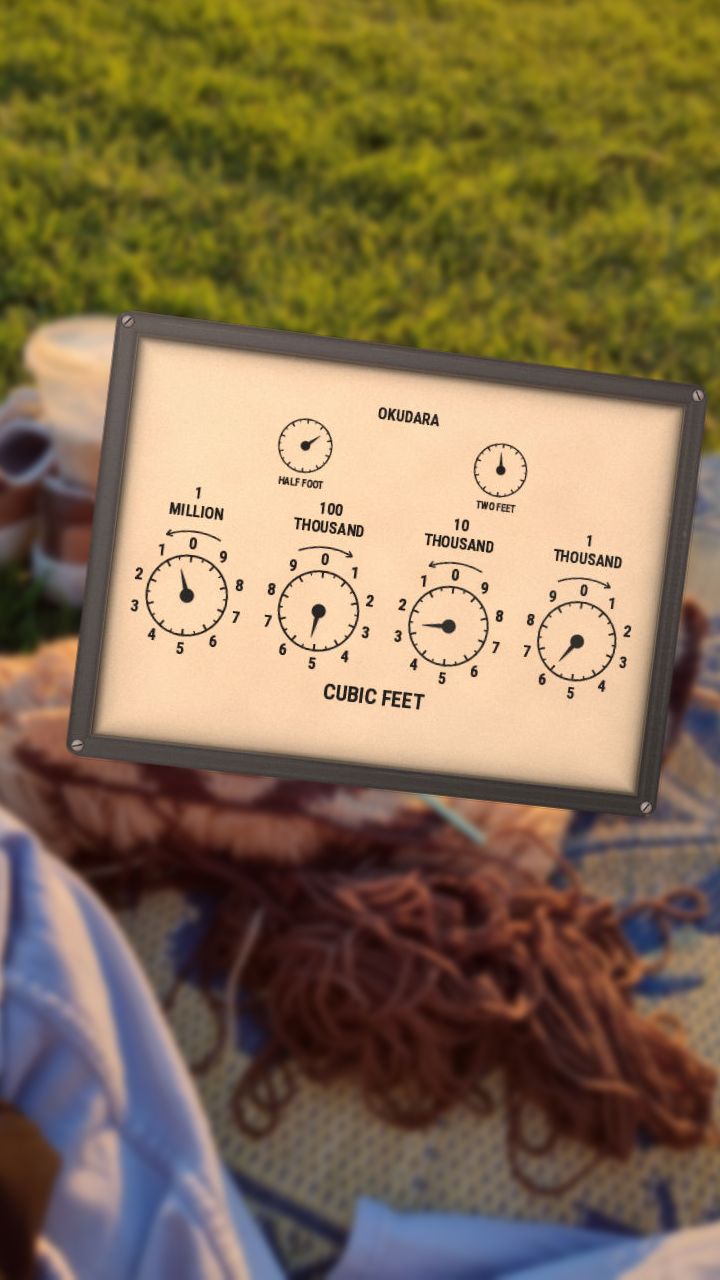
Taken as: 52600 ft³
